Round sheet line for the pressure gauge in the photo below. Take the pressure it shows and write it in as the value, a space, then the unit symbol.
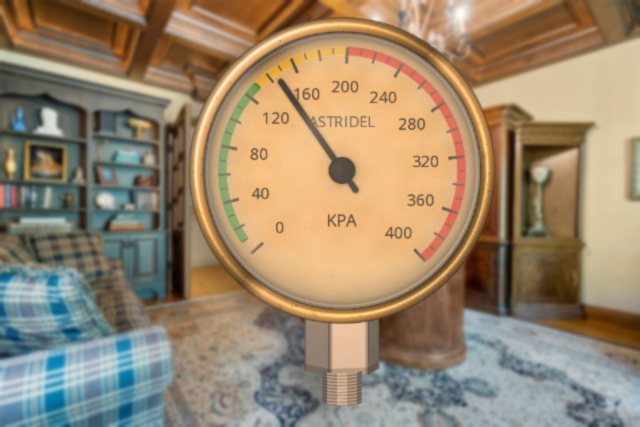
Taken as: 145 kPa
